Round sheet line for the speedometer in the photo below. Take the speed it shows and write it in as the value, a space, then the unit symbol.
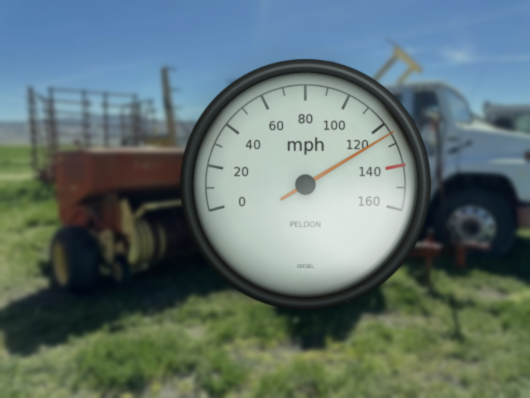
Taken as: 125 mph
